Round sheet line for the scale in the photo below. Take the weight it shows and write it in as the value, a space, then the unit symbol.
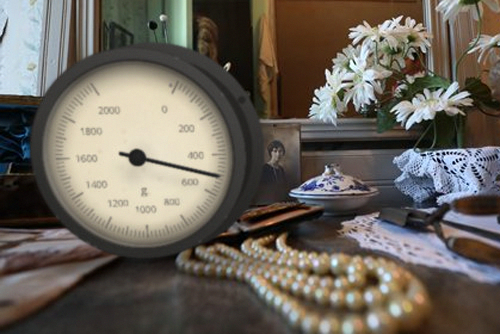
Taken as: 500 g
